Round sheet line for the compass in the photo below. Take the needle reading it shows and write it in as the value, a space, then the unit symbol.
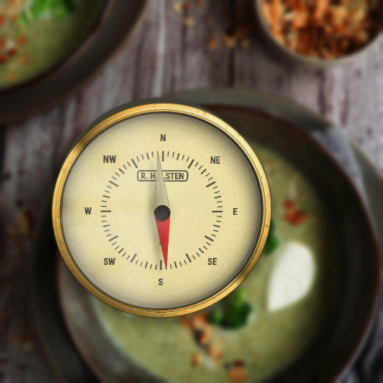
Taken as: 175 °
